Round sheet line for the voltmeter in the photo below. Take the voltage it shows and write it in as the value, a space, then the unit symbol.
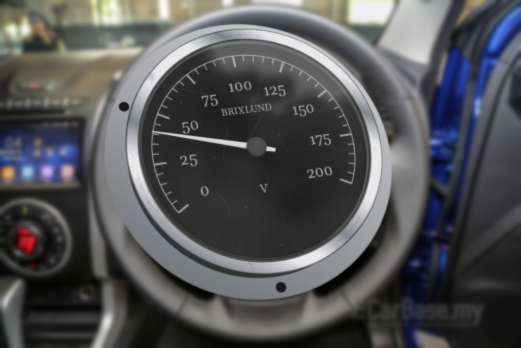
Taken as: 40 V
